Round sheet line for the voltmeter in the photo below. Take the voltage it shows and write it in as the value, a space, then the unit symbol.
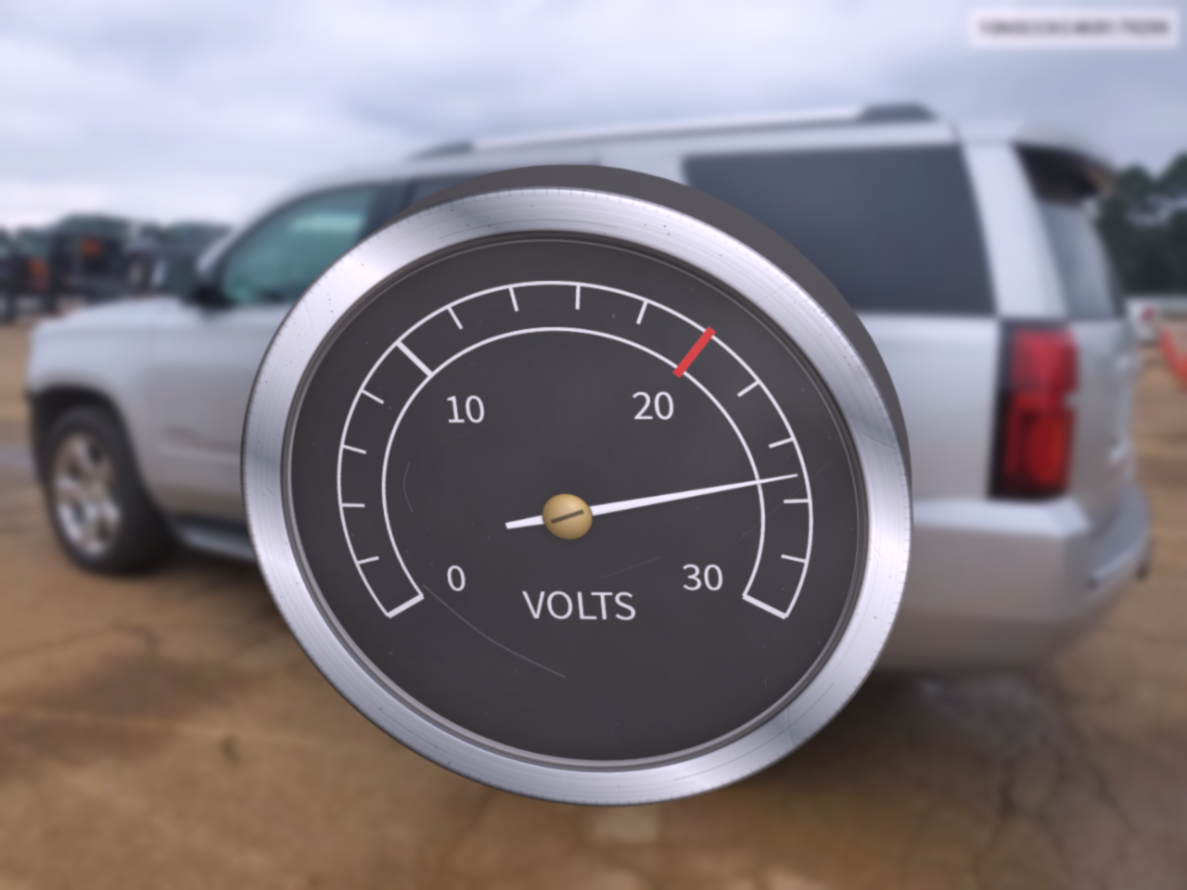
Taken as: 25 V
